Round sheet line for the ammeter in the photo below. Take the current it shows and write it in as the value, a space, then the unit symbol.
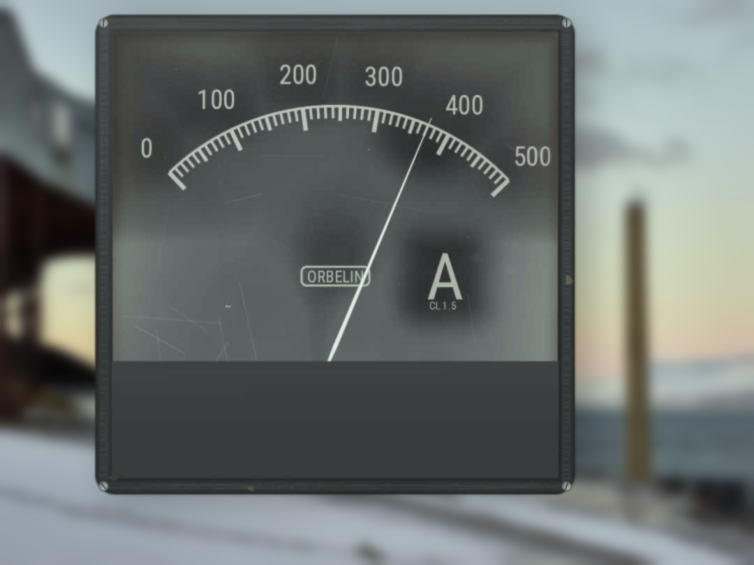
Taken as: 370 A
